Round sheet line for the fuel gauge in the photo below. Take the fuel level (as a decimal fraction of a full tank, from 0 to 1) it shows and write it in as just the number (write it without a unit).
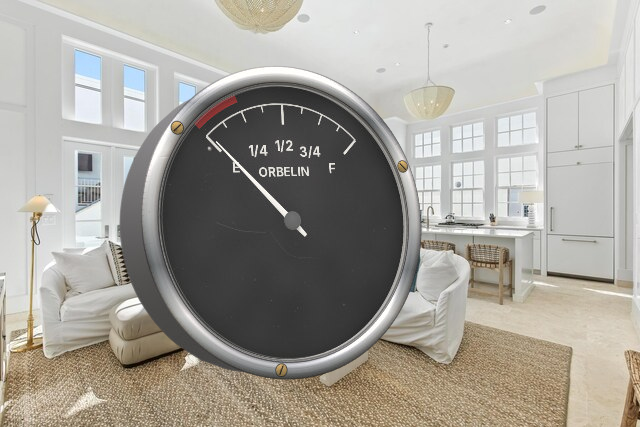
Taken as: 0
